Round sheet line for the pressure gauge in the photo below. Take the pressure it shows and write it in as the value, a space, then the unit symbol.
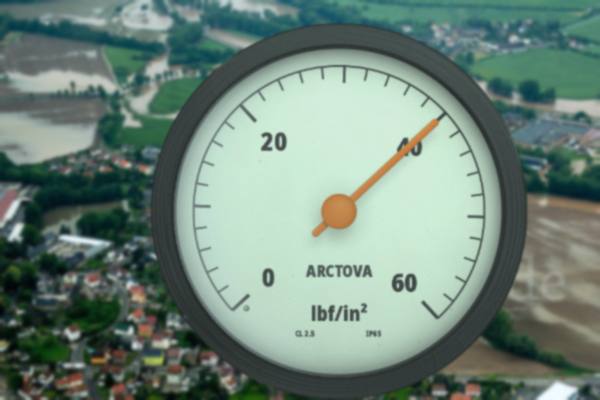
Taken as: 40 psi
